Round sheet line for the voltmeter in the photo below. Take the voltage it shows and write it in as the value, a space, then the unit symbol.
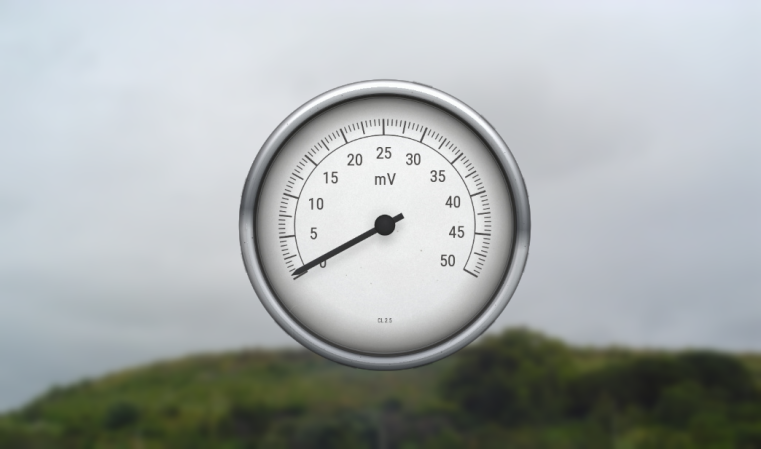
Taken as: 0.5 mV
